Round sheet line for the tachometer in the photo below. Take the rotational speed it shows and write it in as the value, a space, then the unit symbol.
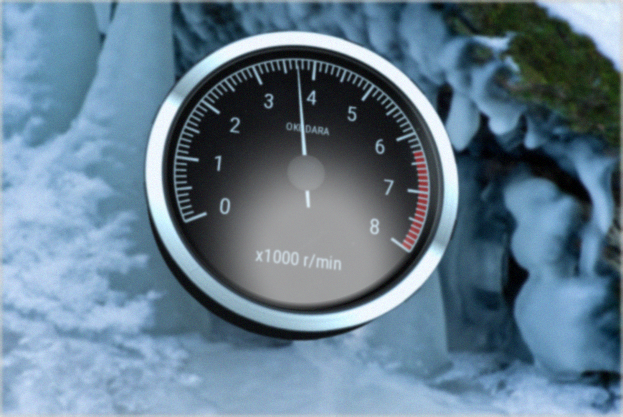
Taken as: 3700 rpm
